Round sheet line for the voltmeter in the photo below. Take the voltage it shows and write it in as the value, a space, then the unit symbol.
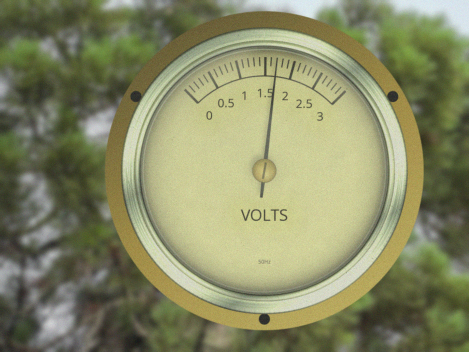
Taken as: 1.7 V
